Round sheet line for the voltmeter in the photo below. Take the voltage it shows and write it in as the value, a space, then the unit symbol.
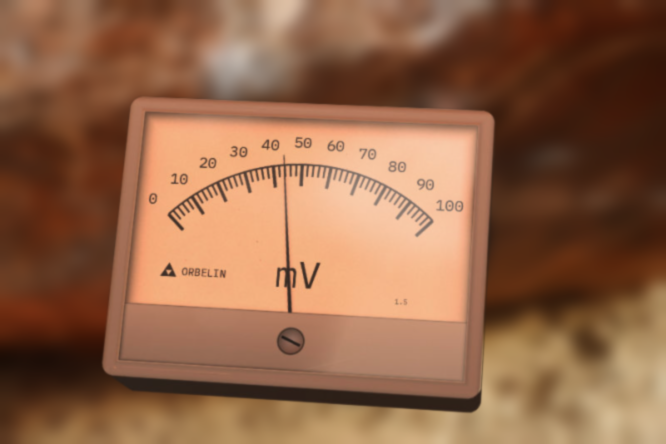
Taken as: 44 mV
